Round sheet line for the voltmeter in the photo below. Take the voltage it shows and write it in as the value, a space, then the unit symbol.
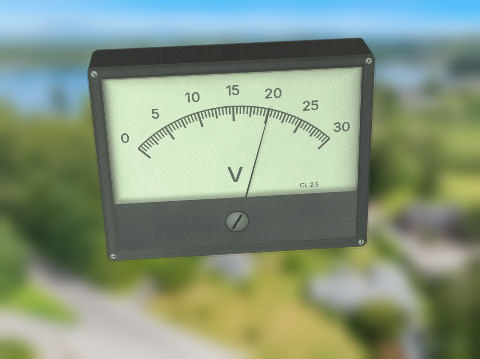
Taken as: 20 V
